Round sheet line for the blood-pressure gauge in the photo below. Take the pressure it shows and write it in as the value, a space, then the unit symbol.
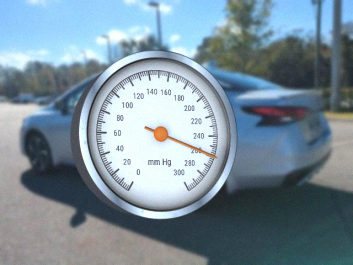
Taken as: 260 mmHg
